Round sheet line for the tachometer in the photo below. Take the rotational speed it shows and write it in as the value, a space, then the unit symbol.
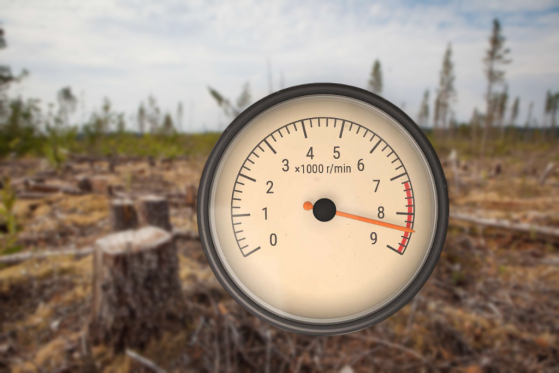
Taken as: 8400 rpm
